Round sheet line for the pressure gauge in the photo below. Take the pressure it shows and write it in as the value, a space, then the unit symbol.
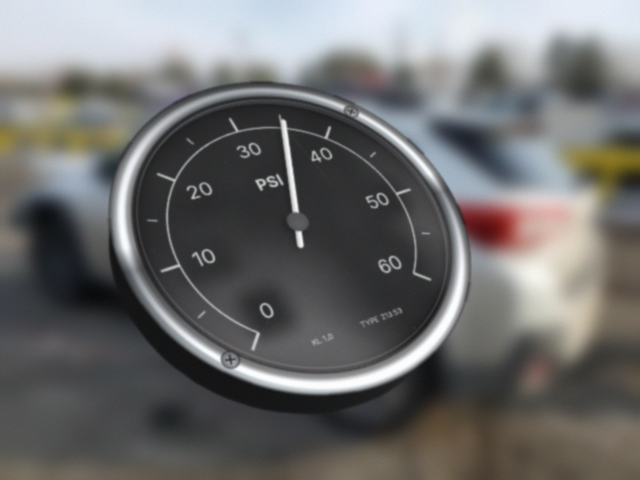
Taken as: 35 psi
